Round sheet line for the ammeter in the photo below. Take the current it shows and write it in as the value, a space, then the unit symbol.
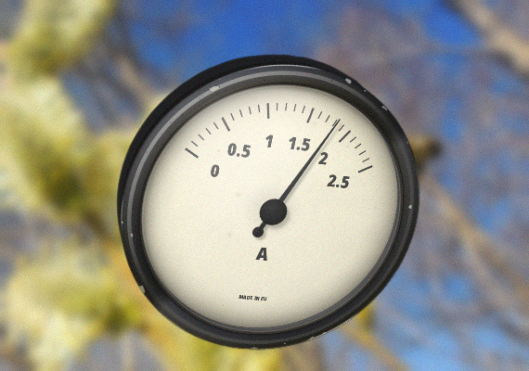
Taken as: 1.8 A
